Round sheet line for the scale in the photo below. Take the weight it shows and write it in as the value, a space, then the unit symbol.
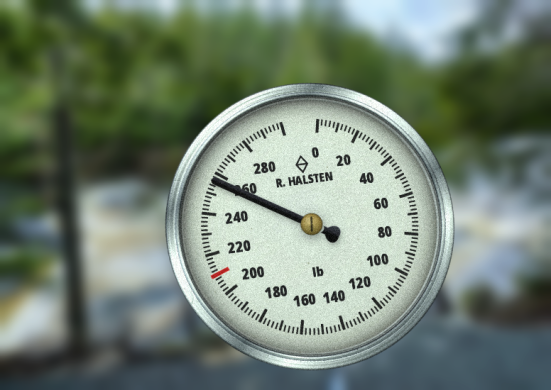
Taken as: 256 lb
